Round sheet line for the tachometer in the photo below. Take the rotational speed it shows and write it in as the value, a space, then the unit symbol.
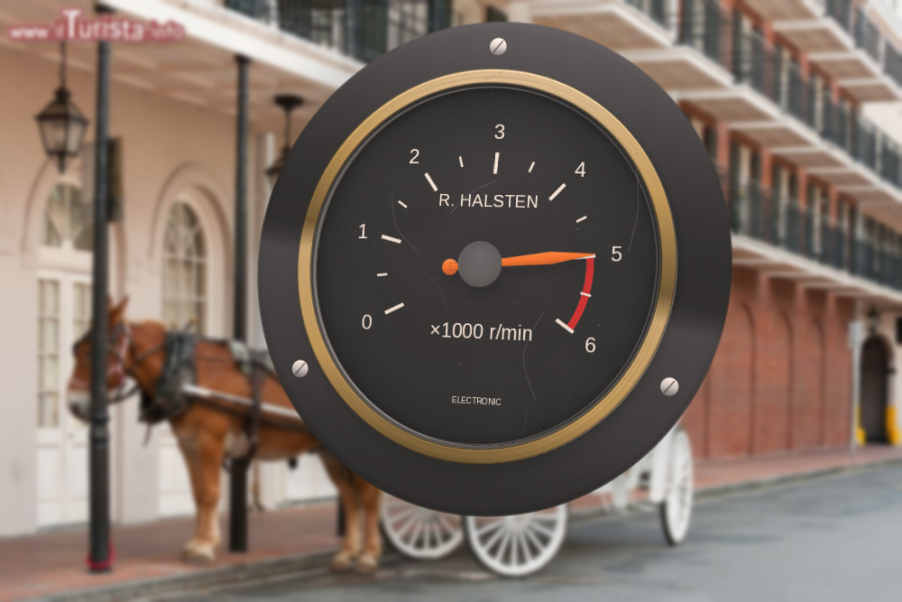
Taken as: 5000 rpm
